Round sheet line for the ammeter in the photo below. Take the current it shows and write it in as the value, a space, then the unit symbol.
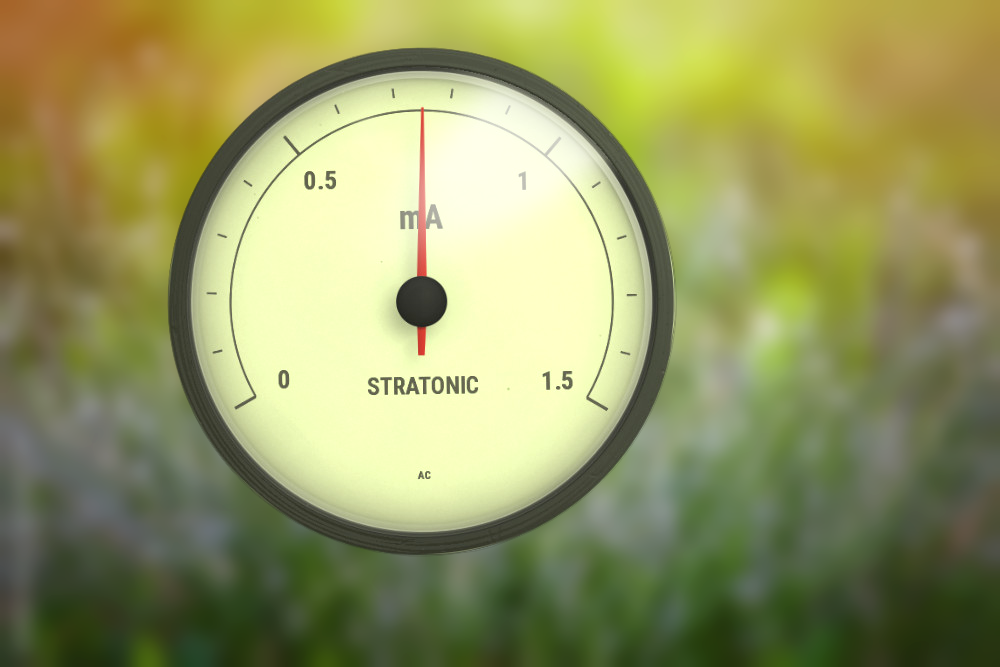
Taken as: 0.75 mA
